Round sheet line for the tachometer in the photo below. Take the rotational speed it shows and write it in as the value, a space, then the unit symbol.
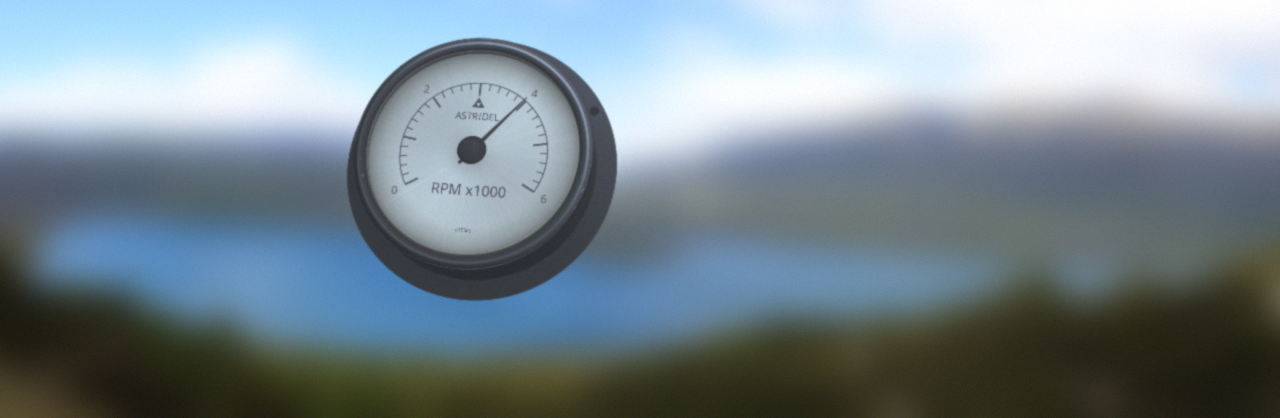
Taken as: 4000 rpm
